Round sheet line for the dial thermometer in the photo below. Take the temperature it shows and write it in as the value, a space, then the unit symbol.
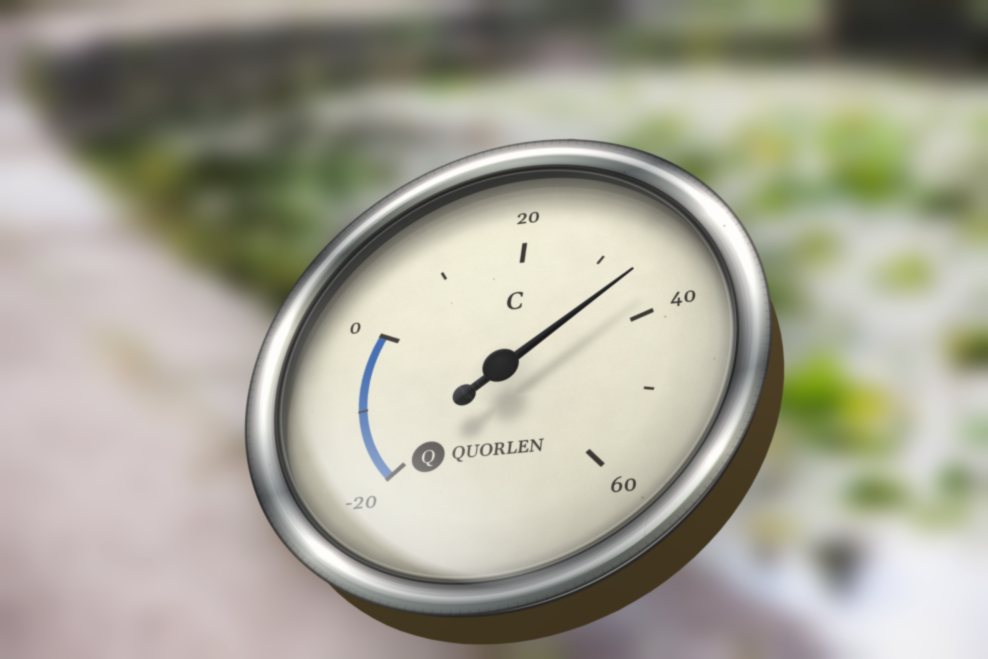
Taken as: 35 °C
